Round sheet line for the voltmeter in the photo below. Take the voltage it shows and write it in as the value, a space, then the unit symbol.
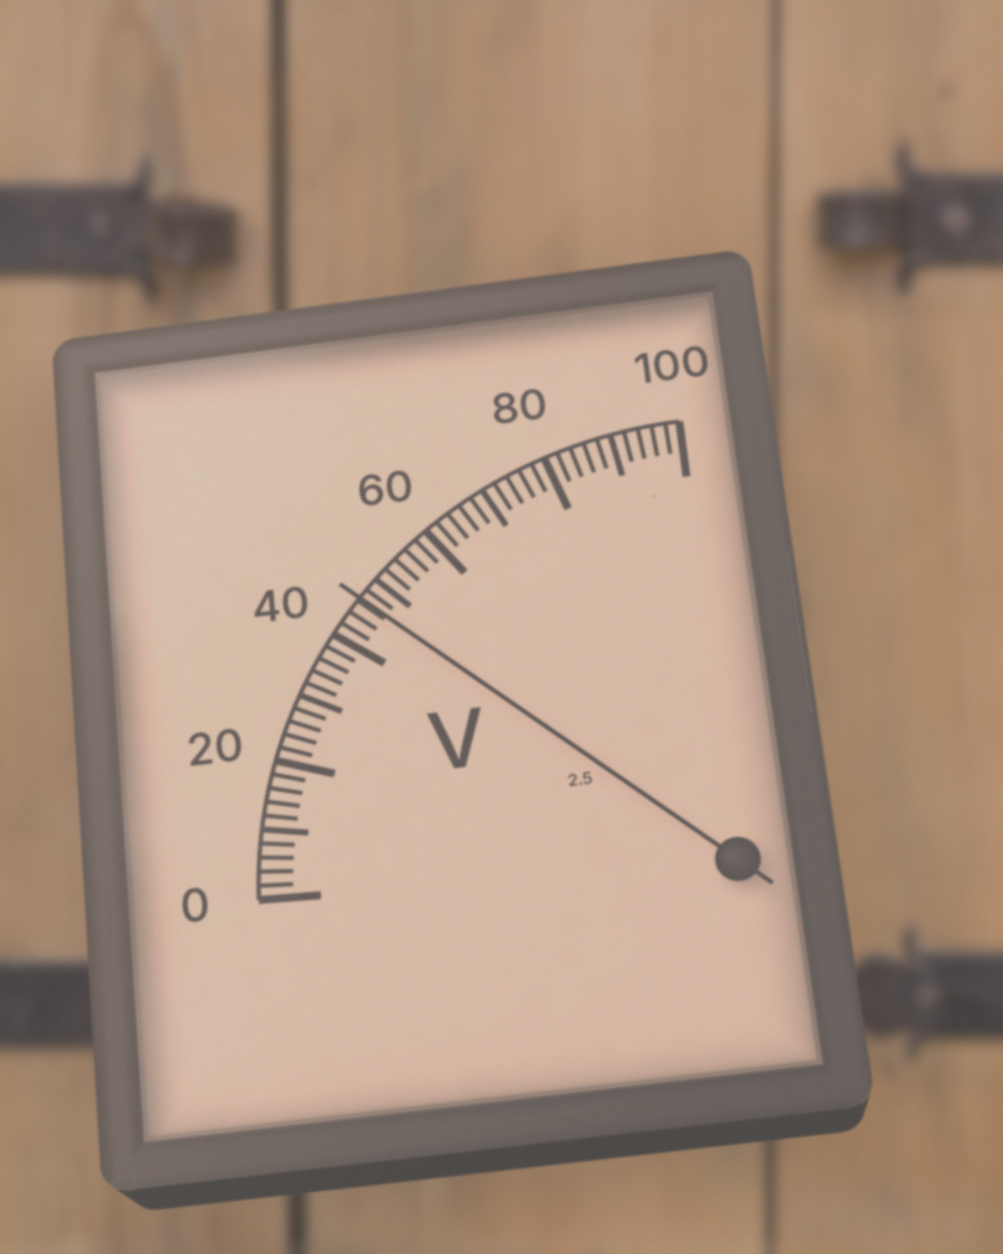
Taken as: 46 V
